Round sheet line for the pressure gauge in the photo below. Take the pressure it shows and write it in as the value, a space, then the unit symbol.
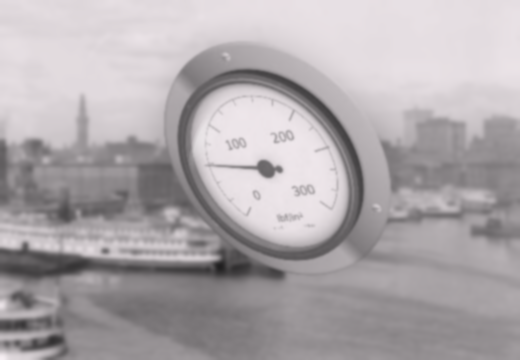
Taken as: 60 psi
